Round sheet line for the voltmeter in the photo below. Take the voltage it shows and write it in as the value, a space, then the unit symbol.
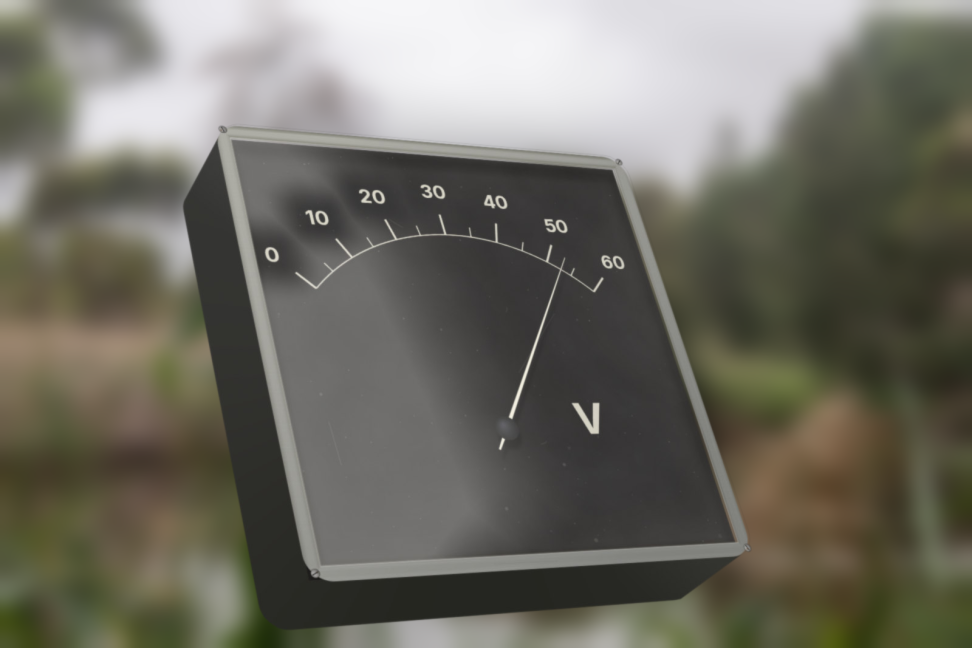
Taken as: 52.5 V
